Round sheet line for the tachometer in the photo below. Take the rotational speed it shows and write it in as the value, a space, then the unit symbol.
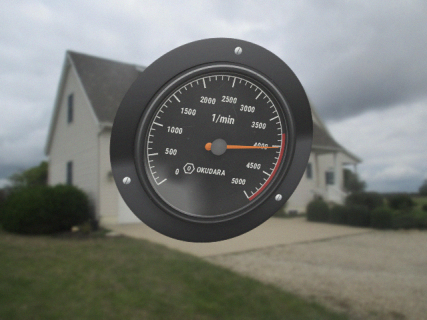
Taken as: 4000 rpm
